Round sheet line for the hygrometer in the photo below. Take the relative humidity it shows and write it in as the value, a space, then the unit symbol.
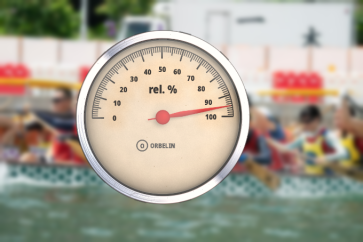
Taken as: 95 %
